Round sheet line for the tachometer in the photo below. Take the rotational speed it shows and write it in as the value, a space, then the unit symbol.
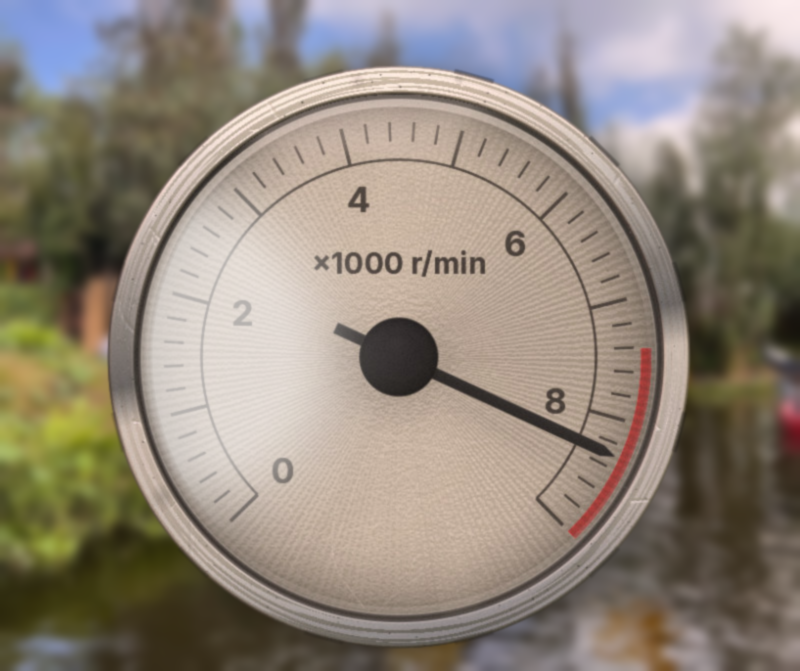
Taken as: 8300 rpm
